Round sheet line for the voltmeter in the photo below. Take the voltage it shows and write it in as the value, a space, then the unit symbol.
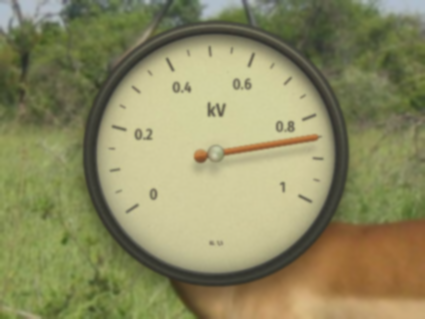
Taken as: 0.85 kV
